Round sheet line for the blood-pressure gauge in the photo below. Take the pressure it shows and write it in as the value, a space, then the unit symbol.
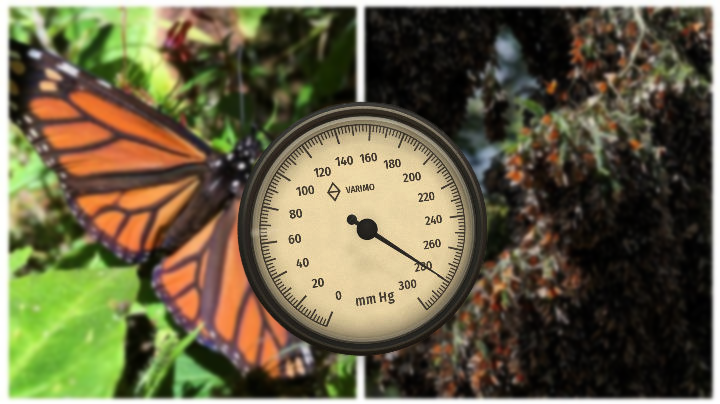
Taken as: 280 mmHg
